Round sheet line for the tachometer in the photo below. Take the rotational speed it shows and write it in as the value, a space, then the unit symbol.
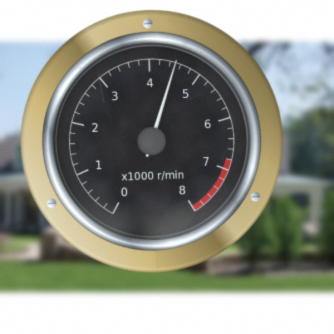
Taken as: 4500 rpm
